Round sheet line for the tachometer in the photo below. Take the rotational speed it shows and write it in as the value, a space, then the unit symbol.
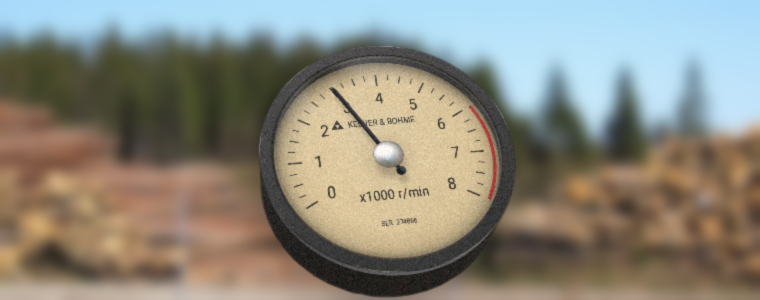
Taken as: 3000 rpm
